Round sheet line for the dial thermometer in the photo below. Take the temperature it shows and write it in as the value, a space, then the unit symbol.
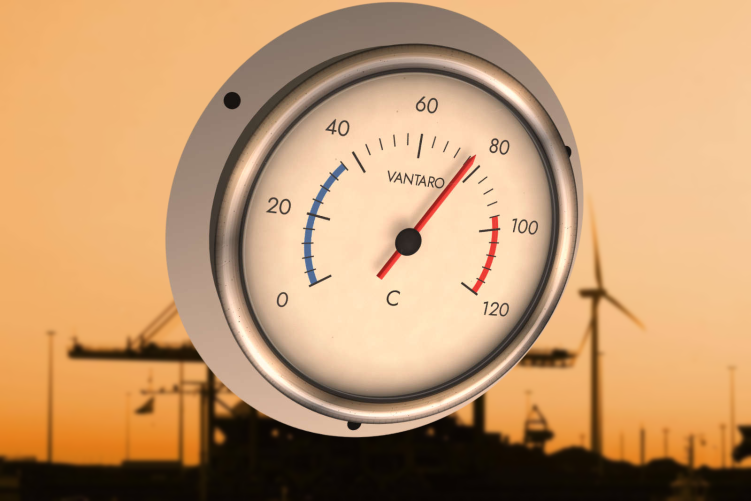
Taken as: 76 °C
